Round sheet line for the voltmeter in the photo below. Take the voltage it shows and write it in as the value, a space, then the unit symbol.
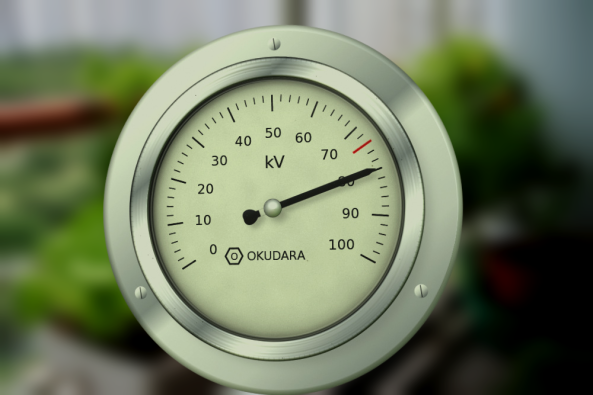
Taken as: 80 kV
